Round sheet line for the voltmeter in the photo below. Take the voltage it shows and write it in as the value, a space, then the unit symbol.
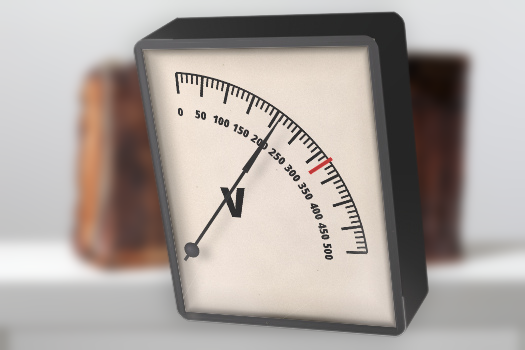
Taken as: 210 V
